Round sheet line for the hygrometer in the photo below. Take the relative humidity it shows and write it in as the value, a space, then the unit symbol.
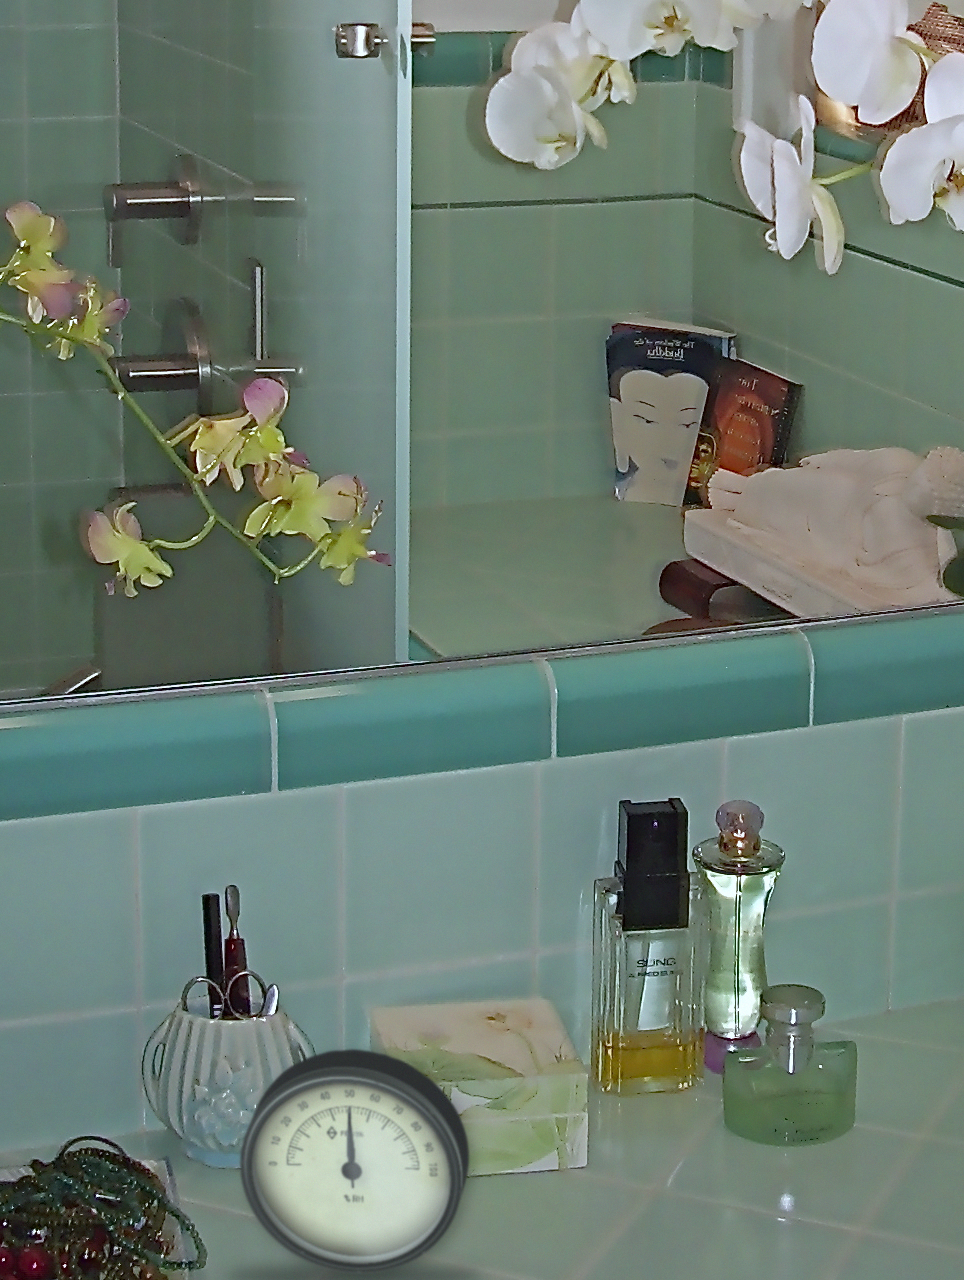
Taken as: 50 %
